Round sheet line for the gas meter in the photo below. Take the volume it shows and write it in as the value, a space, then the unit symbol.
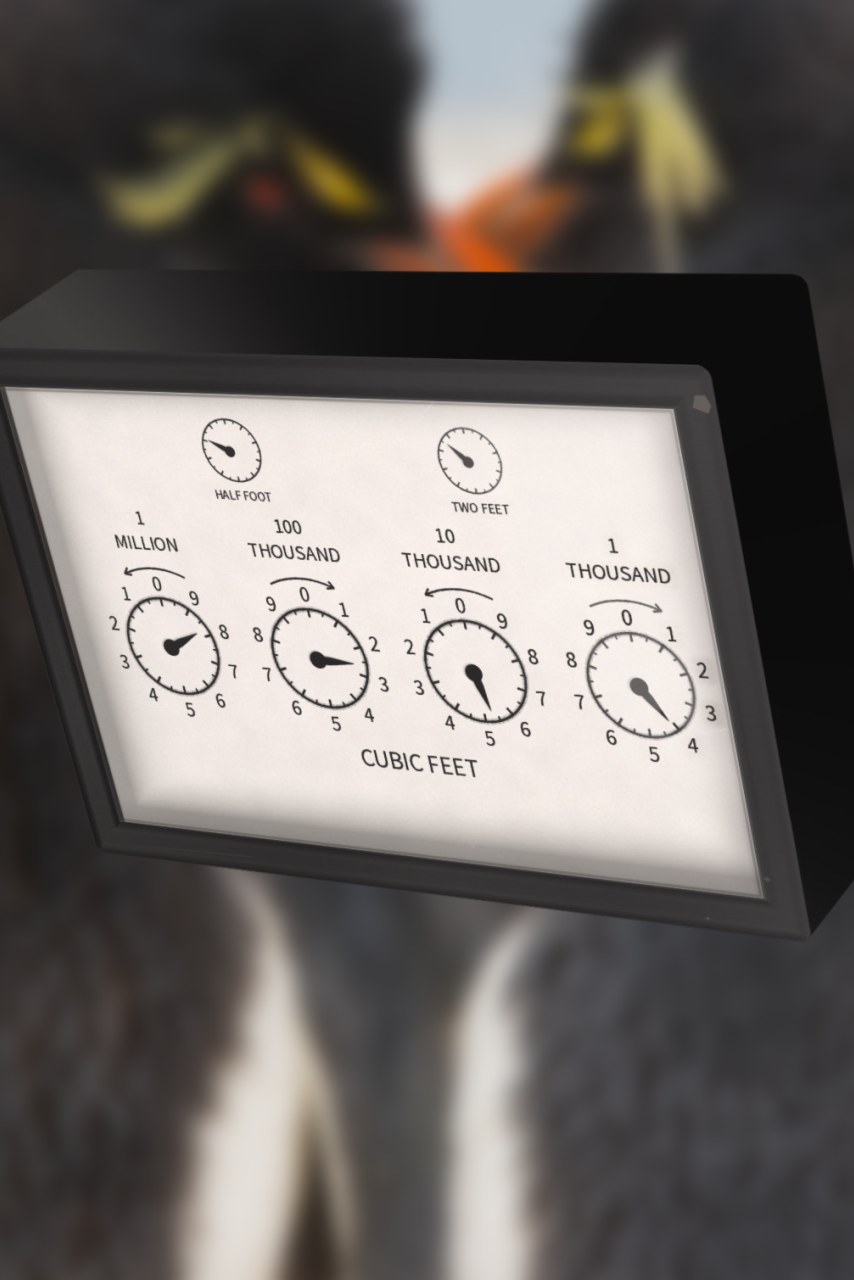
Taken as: 825400 ft³
